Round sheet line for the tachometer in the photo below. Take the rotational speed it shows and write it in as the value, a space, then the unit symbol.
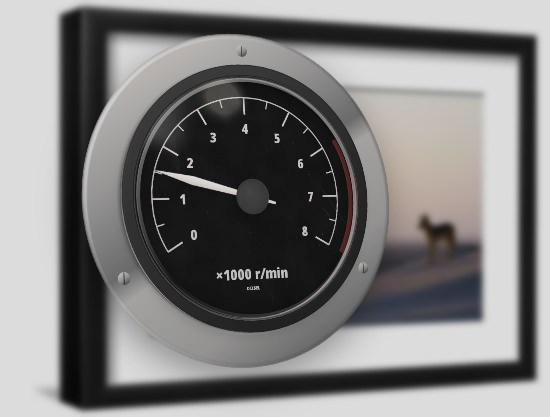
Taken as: 1500 rpm
